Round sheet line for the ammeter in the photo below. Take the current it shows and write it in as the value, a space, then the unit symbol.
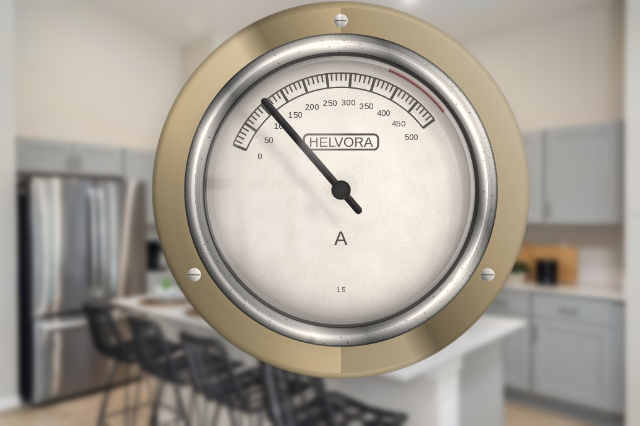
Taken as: 110 A
